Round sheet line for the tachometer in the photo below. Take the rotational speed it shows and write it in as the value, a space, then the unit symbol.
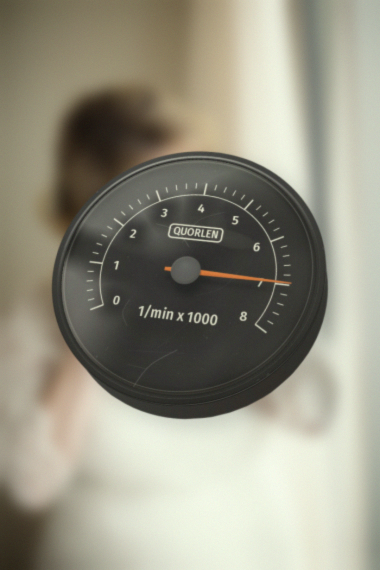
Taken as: 7000 rpm
